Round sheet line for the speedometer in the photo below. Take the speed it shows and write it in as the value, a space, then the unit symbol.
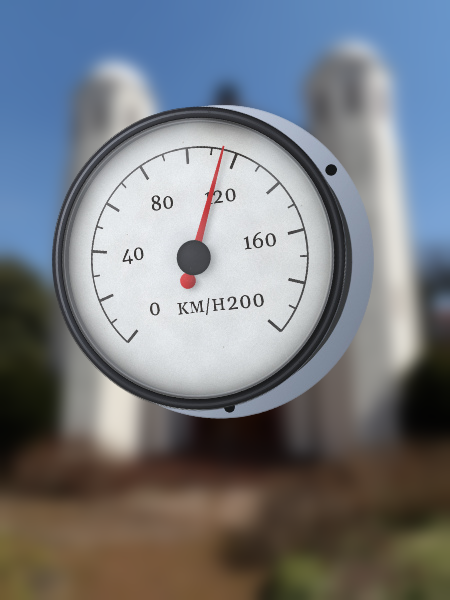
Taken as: 115 km/h
